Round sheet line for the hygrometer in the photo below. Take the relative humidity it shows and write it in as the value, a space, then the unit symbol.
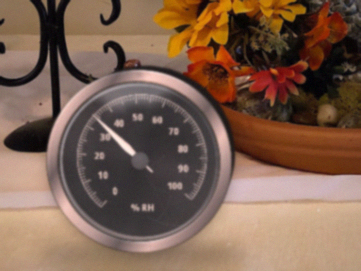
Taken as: 35 %
